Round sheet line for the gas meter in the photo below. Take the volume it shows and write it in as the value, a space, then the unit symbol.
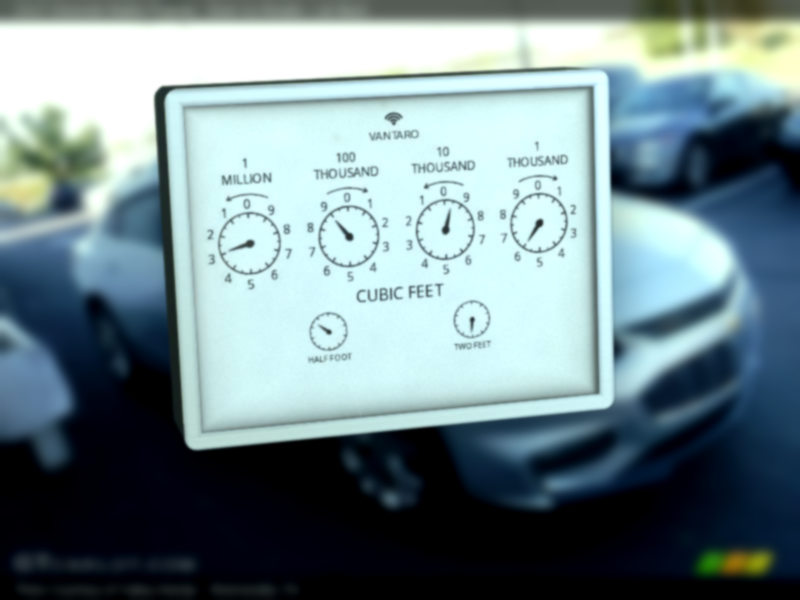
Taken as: 289600 ft³
